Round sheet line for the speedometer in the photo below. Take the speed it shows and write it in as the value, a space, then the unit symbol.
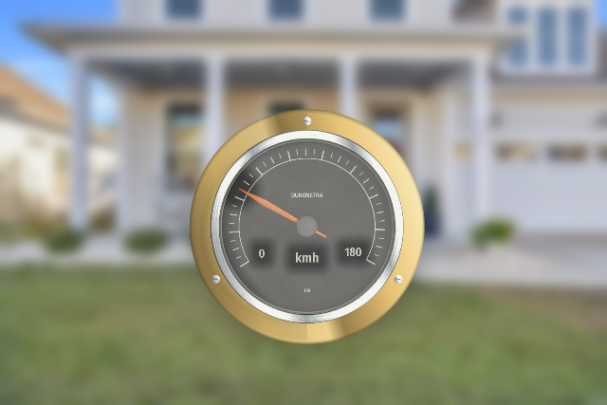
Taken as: 45 km/h
